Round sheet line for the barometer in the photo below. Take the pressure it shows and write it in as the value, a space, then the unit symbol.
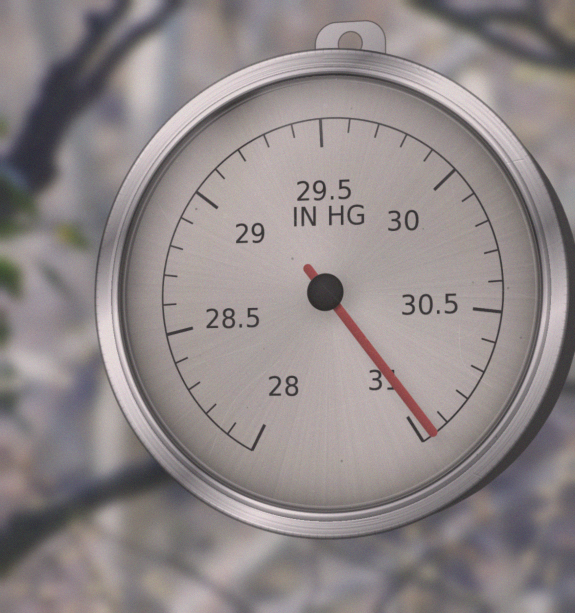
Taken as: 30.95 inHg
